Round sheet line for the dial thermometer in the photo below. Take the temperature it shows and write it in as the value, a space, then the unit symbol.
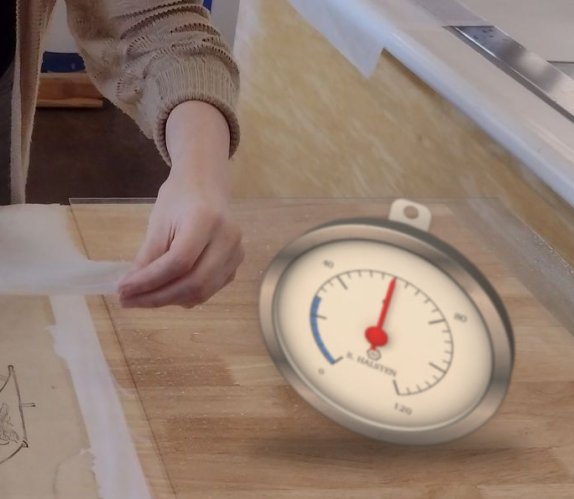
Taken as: 60 °C
